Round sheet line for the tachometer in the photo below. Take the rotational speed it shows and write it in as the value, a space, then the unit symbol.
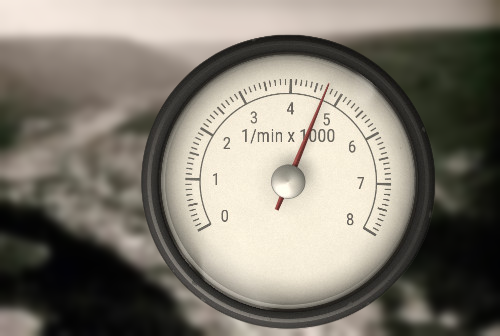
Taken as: 4700 rpm
